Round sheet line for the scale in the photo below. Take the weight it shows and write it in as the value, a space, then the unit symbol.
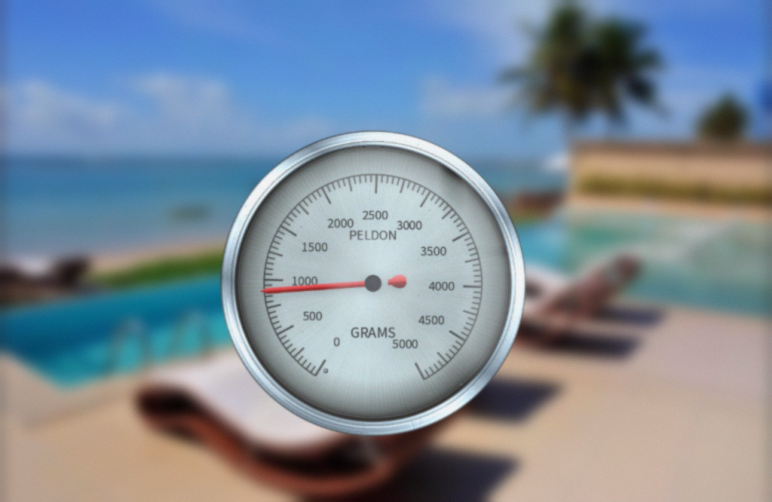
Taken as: 900 g
